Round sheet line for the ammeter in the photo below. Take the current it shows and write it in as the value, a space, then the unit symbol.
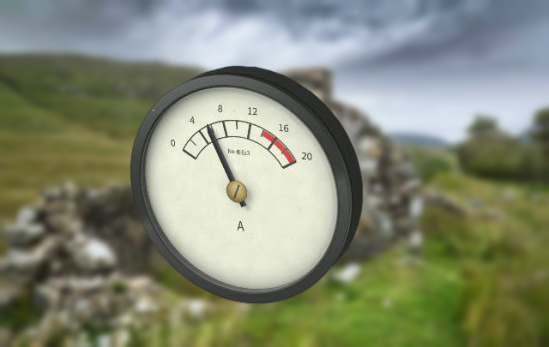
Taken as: 6 A
